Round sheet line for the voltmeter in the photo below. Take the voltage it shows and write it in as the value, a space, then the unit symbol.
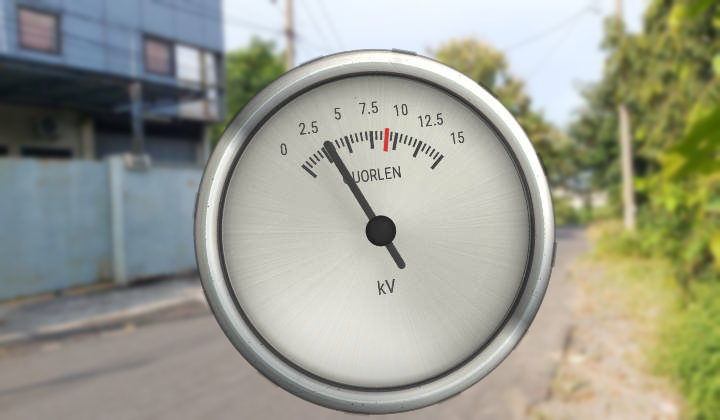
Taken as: 3 kV
